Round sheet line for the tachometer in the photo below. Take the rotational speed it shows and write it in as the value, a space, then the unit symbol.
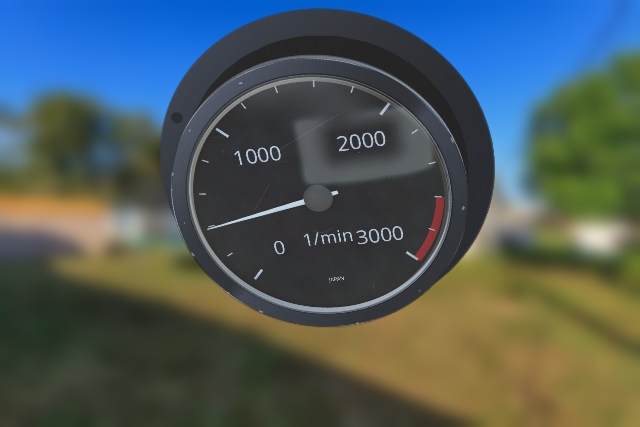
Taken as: 400 rpm
